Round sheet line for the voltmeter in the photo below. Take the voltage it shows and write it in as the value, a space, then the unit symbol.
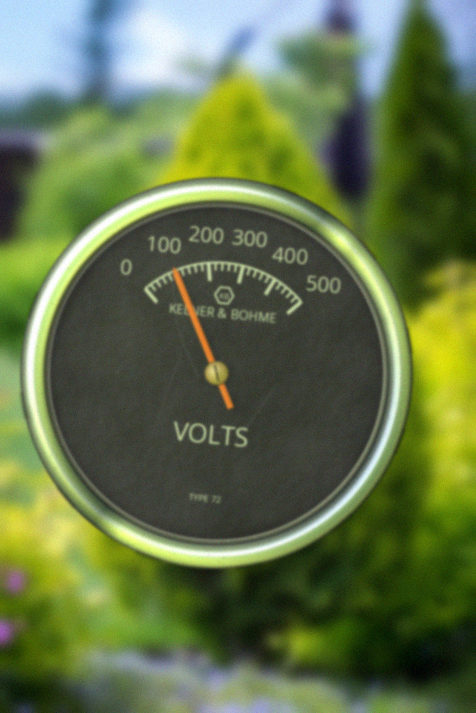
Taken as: 100 V
